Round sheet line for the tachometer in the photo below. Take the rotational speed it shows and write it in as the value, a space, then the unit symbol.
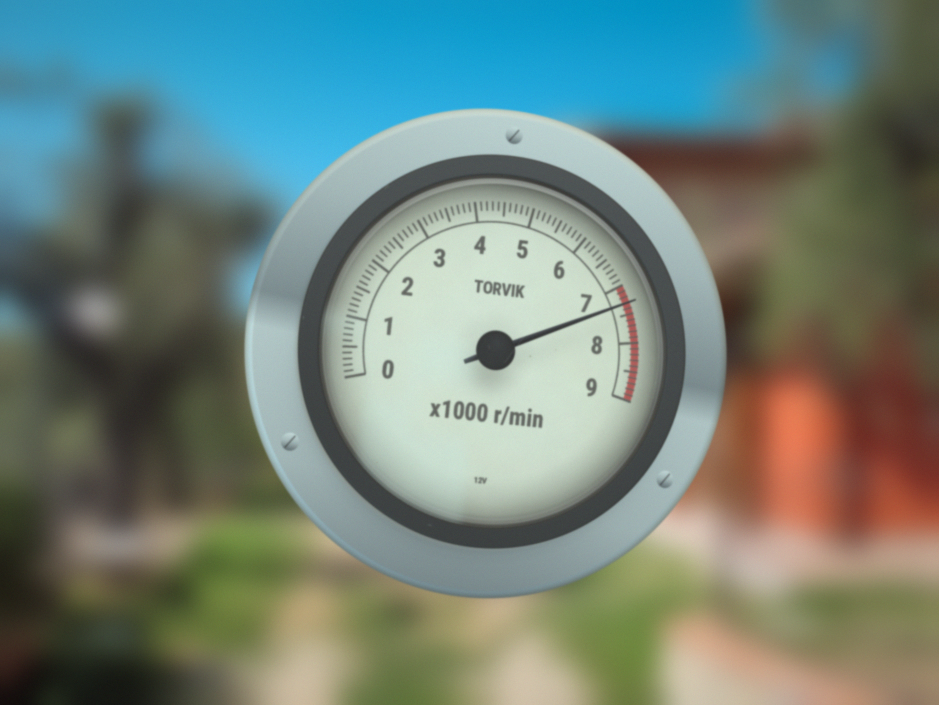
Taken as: 7300 rpm
